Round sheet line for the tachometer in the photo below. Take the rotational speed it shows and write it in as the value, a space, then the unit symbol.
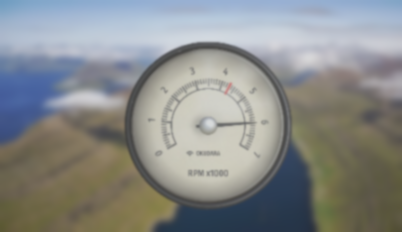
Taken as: 6000 rpm
